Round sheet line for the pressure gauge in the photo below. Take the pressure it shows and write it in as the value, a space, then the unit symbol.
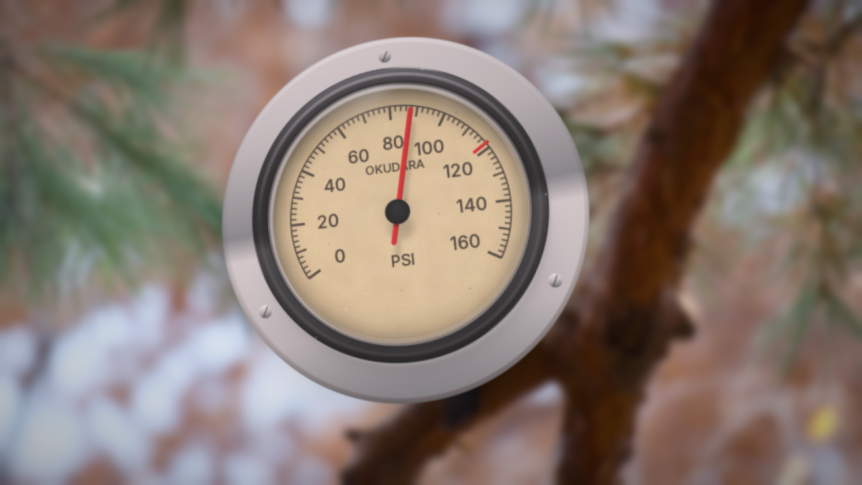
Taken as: 88 psi
